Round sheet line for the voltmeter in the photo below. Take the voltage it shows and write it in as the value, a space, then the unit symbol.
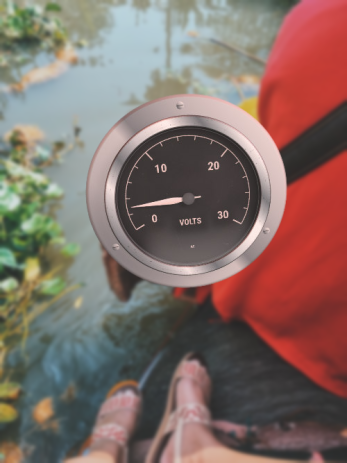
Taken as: 3 V
